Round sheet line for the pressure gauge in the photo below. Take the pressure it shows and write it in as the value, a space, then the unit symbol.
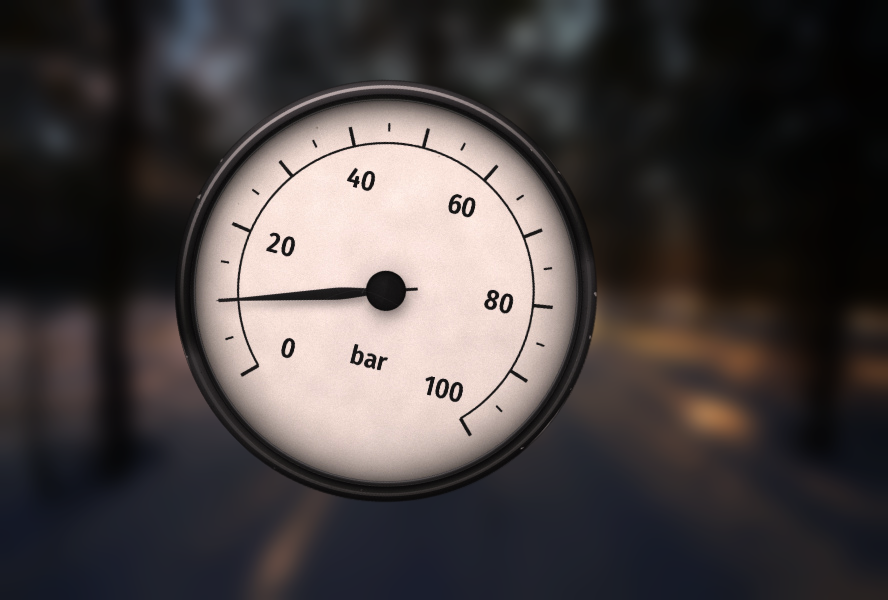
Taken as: 10 bar
